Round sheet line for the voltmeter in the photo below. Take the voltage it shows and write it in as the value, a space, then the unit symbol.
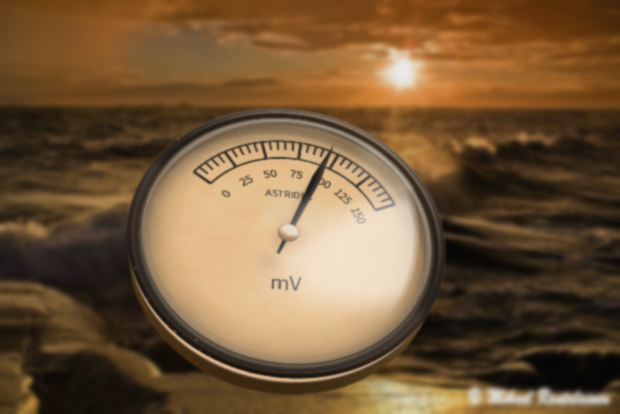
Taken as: 95 mV
